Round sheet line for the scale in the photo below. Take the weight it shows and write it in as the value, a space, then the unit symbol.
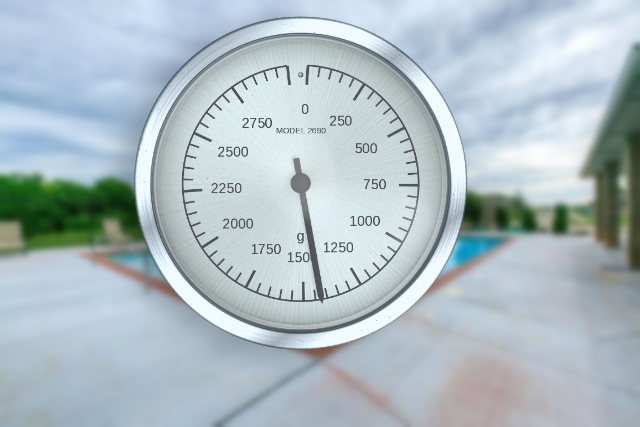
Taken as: 1425 g
